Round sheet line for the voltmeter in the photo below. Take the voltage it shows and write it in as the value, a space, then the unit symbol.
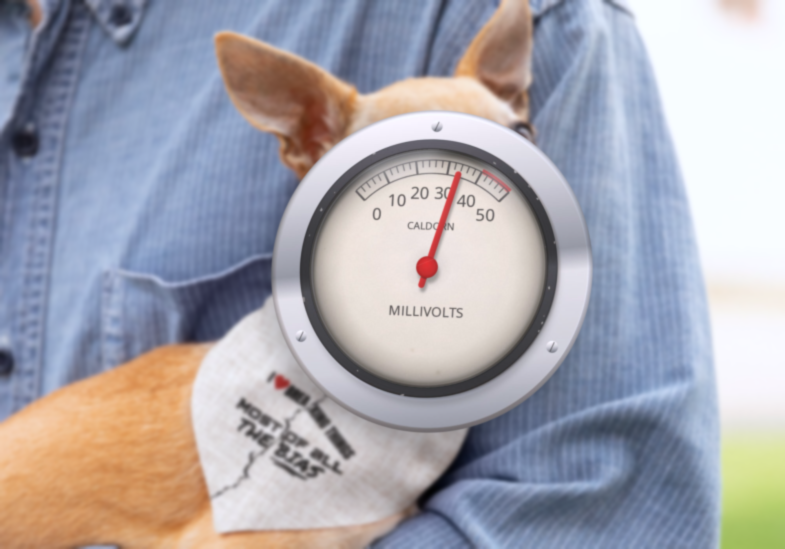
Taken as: 34 mV
